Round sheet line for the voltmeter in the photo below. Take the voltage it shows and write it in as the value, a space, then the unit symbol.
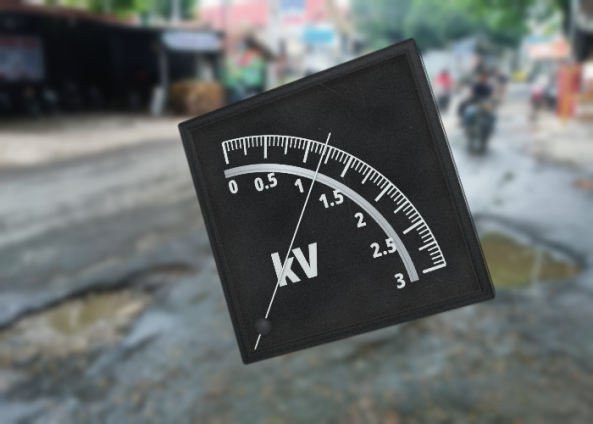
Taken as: 1.2 kV
